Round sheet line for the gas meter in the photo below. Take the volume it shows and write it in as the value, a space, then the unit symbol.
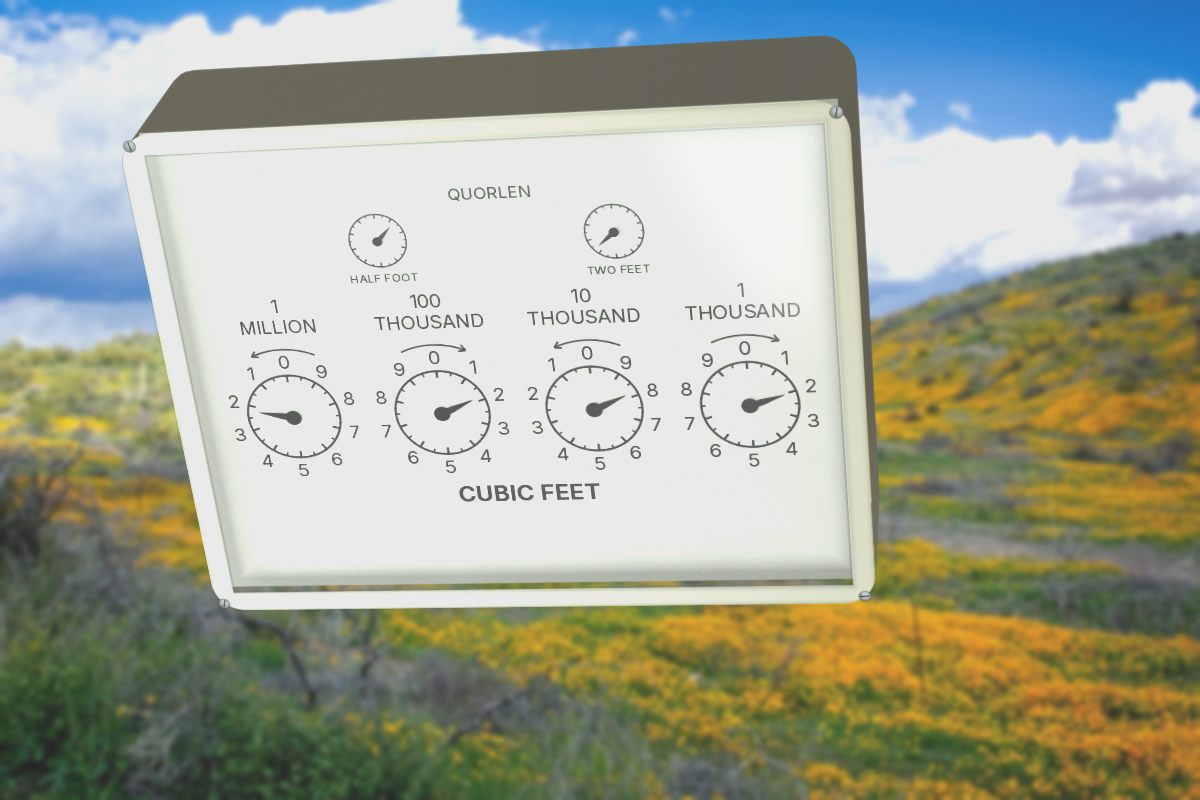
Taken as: 218200 ft³
